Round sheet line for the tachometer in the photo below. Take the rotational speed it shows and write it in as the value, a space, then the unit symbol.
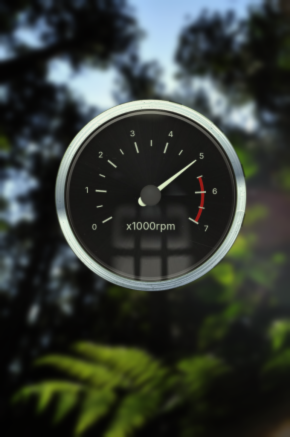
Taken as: 5000 rpm
